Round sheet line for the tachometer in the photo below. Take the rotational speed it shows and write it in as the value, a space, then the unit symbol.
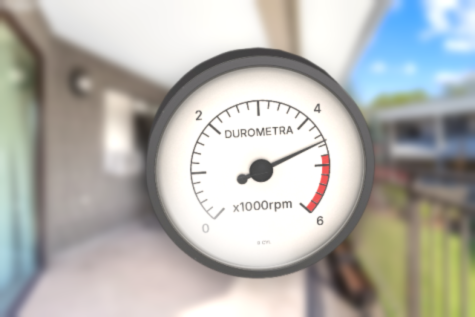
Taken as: 4500 rpm
